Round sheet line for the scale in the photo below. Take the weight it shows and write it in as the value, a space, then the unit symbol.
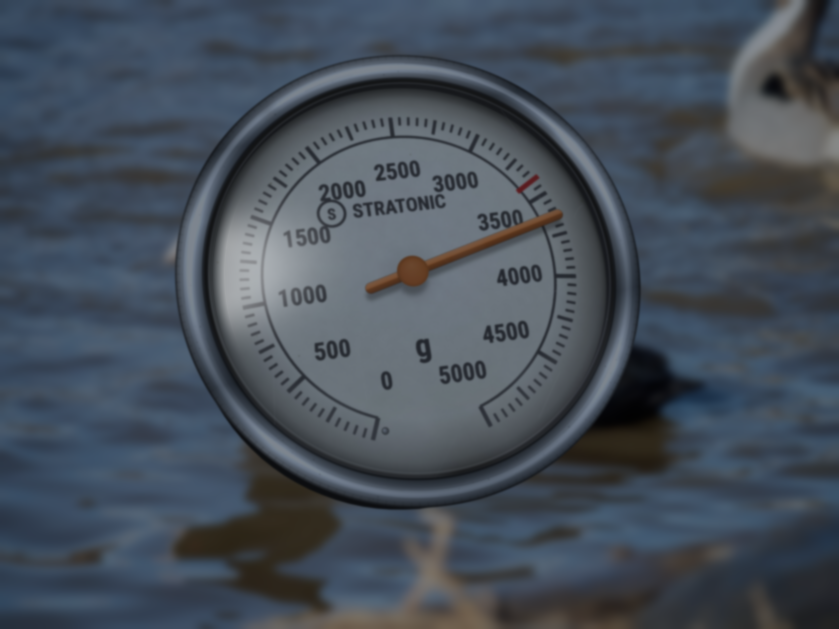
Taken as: 3650 g
